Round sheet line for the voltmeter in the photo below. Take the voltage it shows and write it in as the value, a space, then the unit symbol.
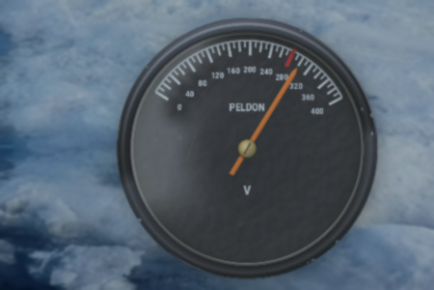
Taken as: 300 V
